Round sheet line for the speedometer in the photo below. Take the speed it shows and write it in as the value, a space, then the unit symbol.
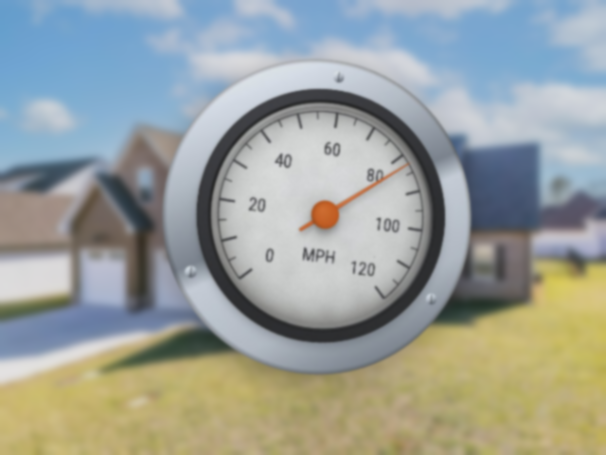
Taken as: 82.5 mph
